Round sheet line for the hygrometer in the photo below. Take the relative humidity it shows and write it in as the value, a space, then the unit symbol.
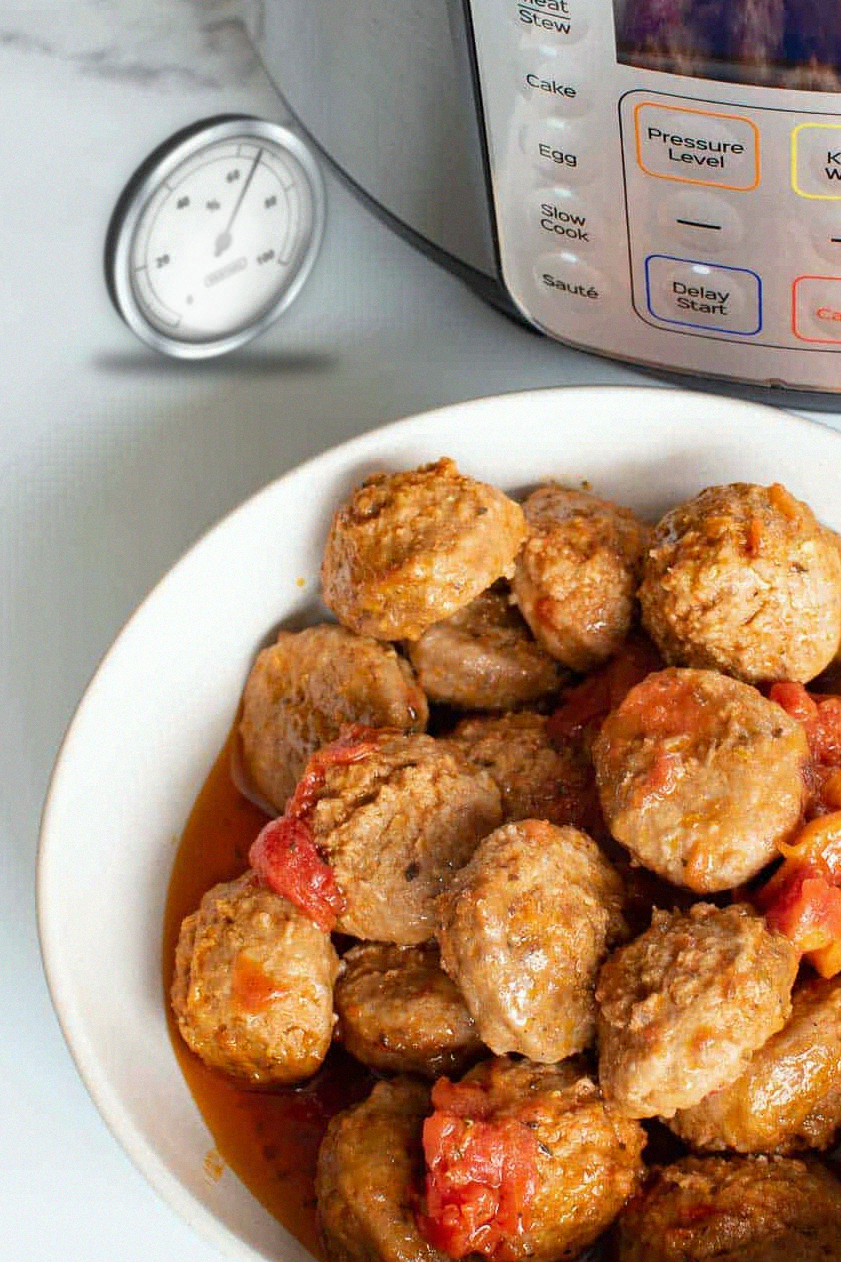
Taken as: 65 %
